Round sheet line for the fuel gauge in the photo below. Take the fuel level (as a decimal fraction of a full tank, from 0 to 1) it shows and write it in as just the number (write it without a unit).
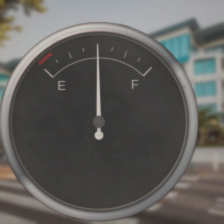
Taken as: 0.5
